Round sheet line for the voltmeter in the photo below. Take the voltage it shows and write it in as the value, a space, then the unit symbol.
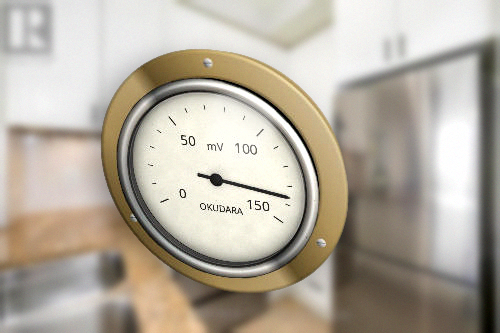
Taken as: 135 mV
